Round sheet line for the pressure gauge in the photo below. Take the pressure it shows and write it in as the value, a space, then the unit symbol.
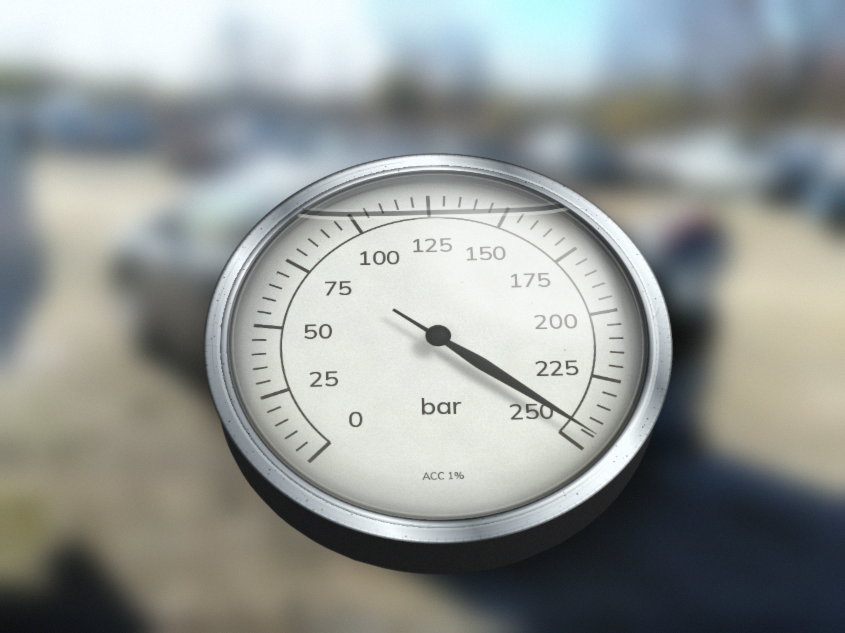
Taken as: 245 bar
